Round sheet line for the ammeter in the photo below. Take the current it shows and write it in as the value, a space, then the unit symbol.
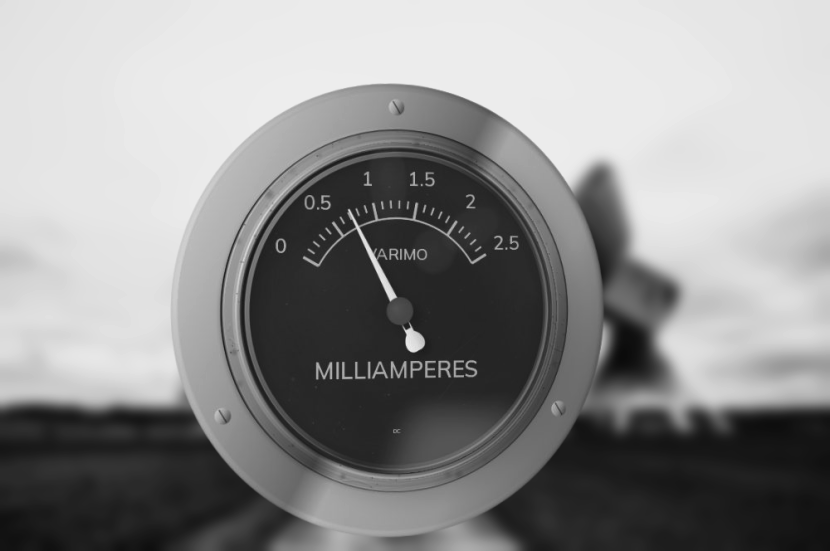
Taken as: 0.7 mA
